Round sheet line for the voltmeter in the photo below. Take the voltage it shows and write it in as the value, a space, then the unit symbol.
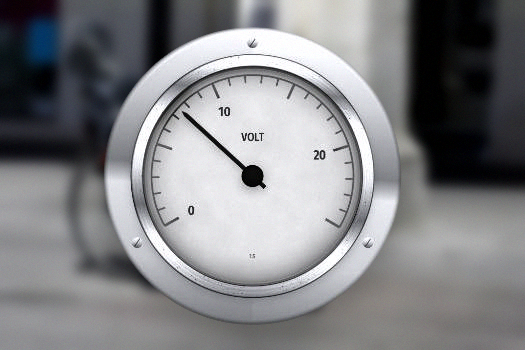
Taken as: 7.5 V
